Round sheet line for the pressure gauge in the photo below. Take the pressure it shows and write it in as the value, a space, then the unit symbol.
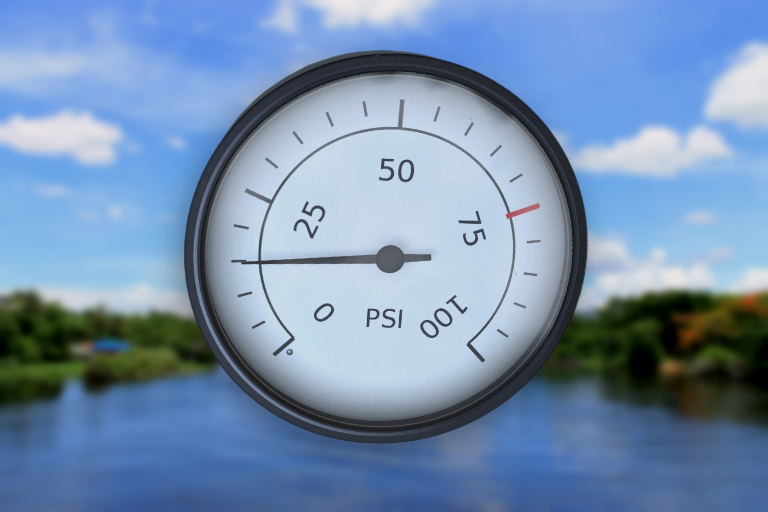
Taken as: 15 psi
